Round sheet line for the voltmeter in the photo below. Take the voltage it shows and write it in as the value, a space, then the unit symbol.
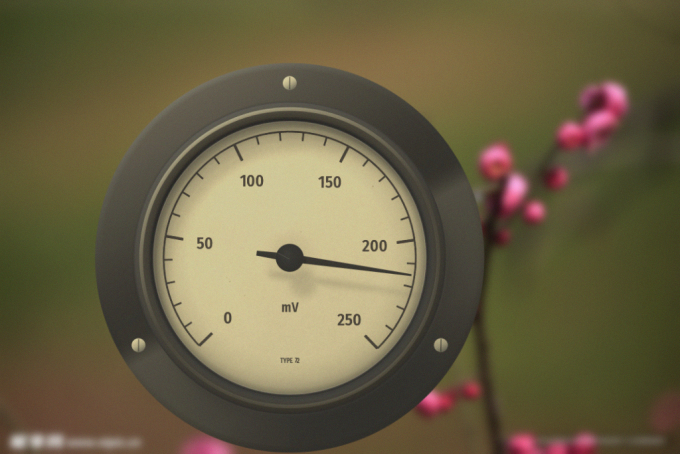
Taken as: 215 mV
